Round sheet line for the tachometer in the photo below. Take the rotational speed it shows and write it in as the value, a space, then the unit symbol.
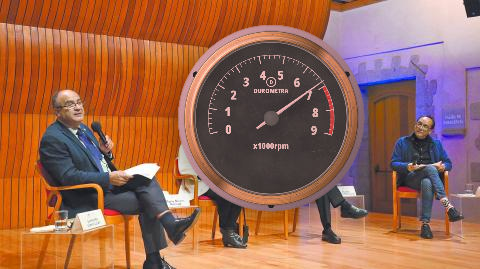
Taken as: 6800 rpm
